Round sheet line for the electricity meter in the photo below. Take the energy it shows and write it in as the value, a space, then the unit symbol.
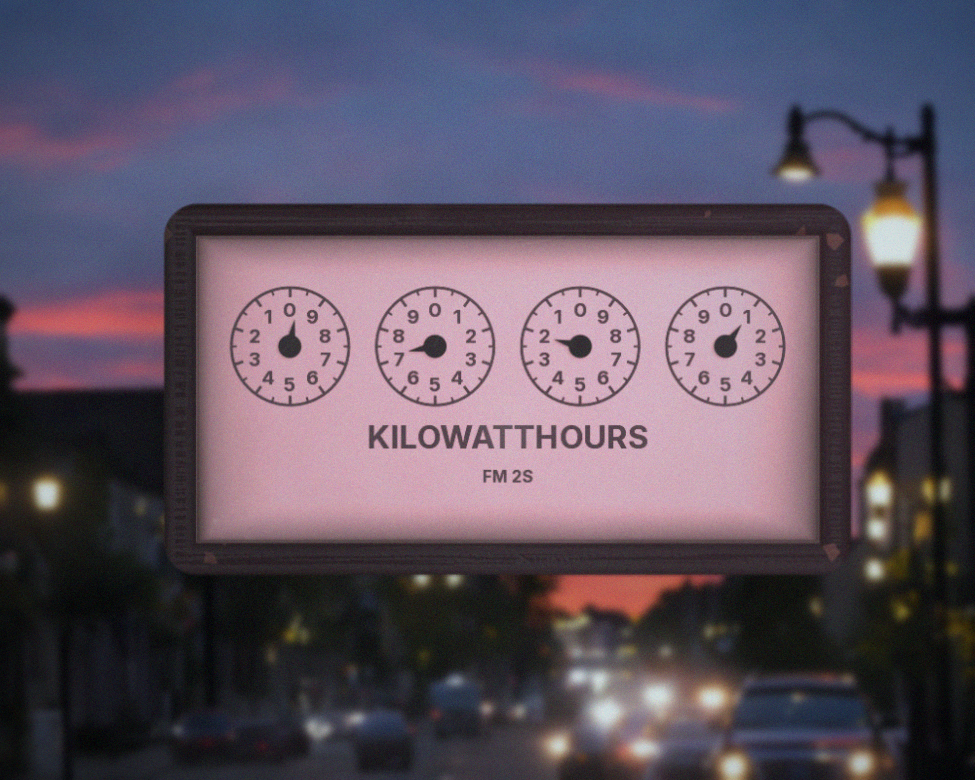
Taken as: 9721 kWh
